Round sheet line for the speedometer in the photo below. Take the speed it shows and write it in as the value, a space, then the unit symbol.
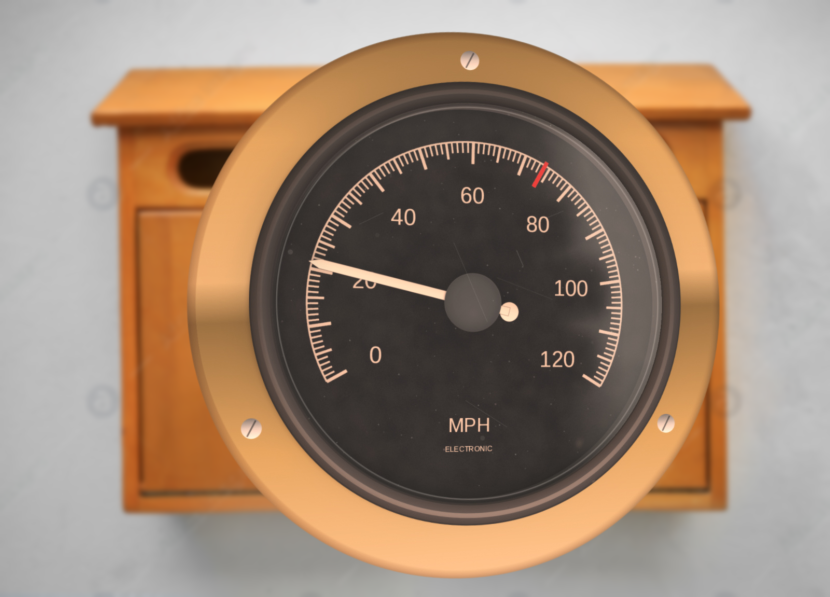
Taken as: 21 mph
